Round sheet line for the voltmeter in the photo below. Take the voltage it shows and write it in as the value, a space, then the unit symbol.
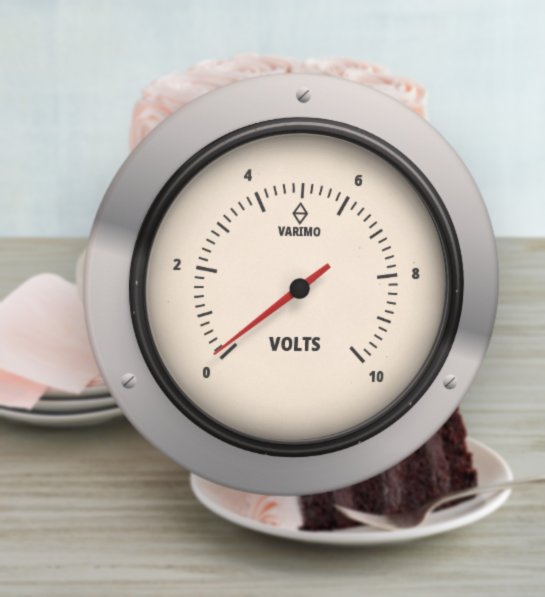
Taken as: 0.2 V
